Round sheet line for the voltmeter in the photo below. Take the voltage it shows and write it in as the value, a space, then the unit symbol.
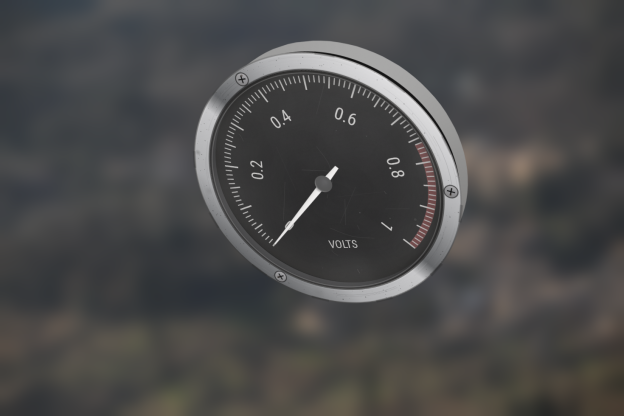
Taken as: 0 V
